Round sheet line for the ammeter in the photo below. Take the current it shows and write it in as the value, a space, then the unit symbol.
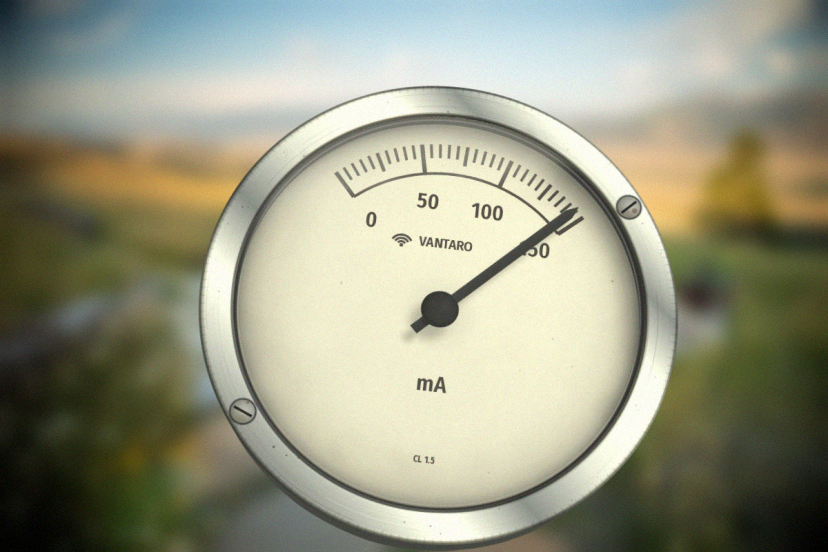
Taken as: 145 mA
